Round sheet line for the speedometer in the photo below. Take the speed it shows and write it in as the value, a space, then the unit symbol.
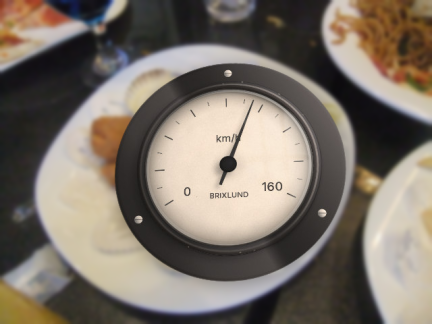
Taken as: 95 km/h
